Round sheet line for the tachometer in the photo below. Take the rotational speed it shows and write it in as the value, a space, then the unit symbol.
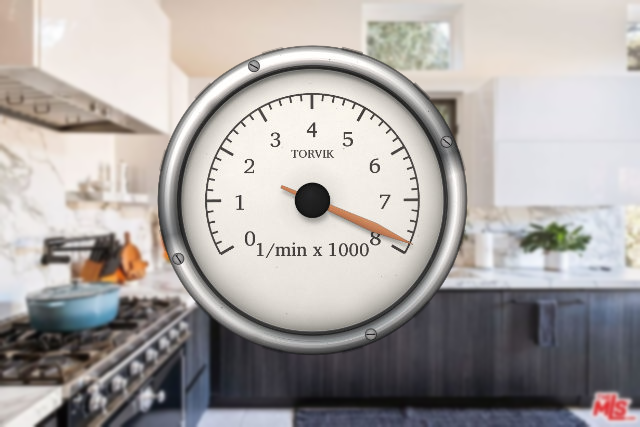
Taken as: 7800 rpm
